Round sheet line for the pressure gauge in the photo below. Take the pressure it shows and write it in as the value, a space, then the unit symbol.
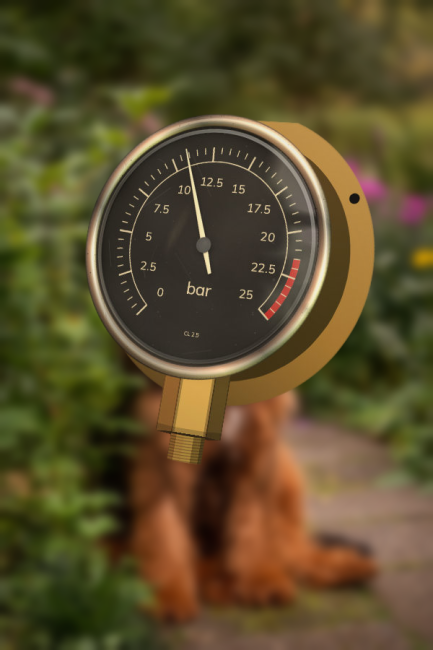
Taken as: 11 bar
